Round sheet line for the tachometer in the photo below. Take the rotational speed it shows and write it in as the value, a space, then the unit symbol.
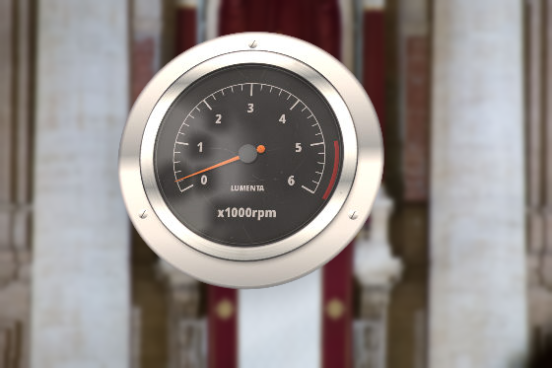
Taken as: 200 rpm
